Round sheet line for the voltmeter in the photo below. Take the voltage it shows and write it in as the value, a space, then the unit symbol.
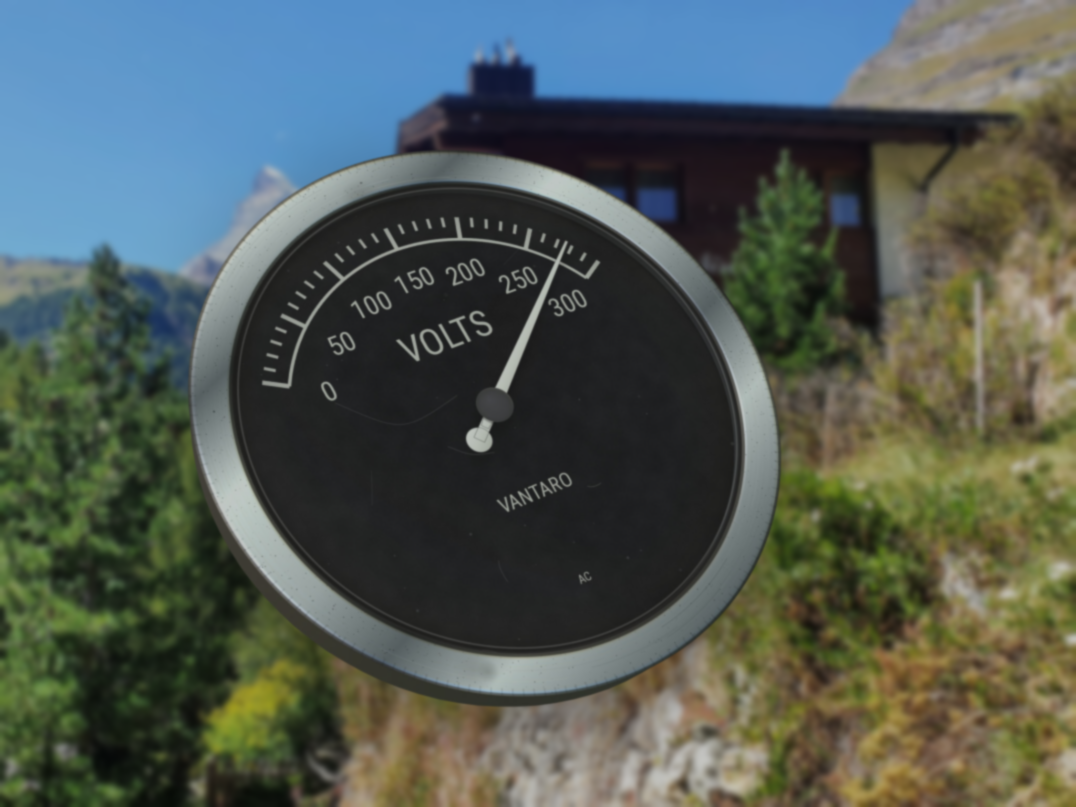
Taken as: 275 V
